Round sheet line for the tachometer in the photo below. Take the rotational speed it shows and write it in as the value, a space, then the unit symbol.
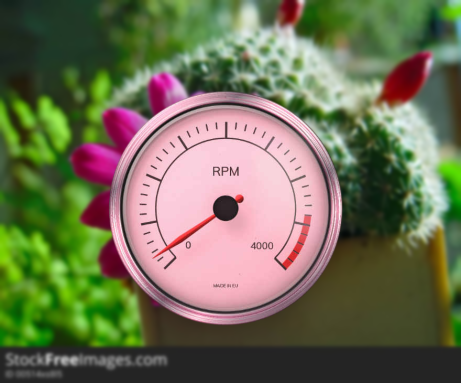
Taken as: 150 rpm
